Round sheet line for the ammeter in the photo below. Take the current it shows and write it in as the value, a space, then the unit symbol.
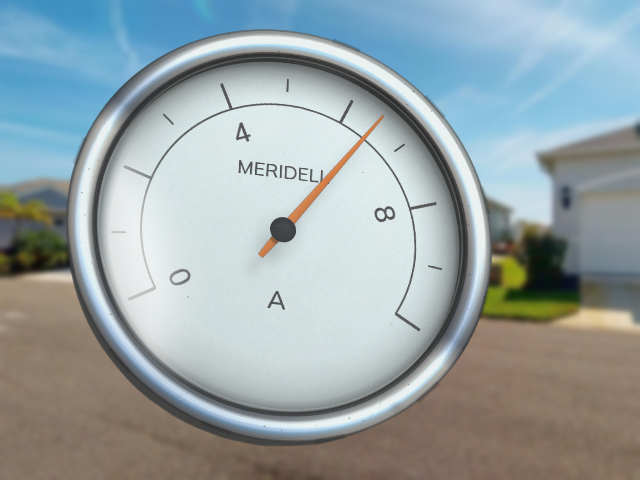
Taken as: 6.5 A
